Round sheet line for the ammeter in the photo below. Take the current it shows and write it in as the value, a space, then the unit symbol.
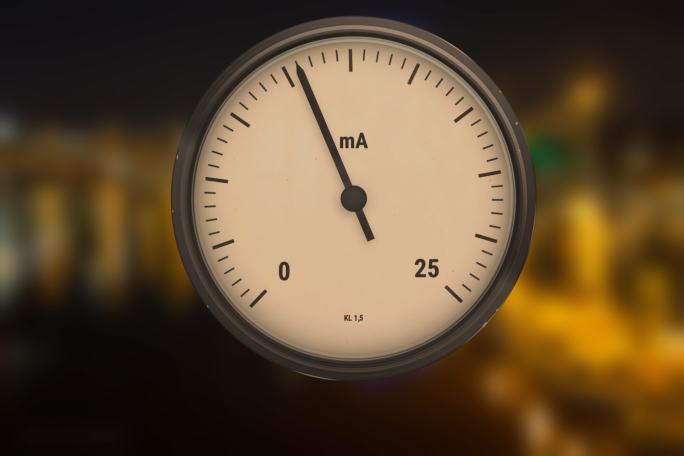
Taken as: 10.5 mA
